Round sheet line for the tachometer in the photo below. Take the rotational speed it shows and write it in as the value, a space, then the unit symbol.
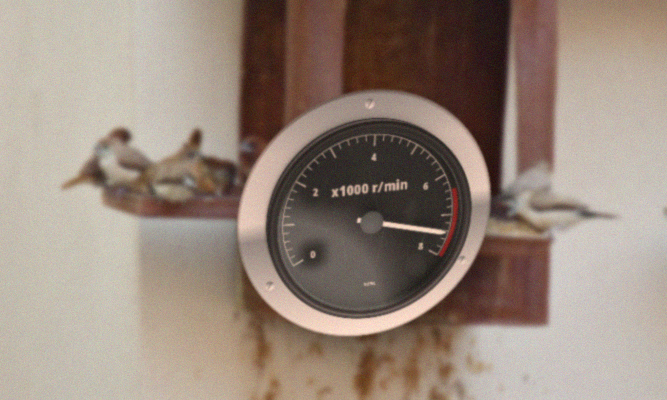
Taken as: 7400 rpm
